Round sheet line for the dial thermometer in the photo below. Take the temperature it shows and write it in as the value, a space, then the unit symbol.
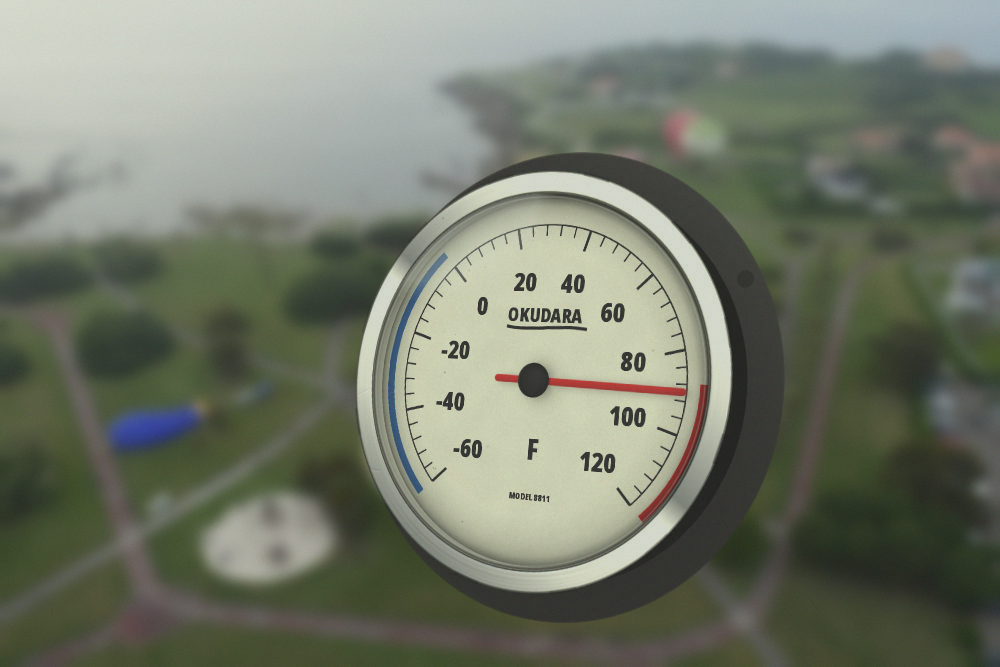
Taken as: 90 °F
